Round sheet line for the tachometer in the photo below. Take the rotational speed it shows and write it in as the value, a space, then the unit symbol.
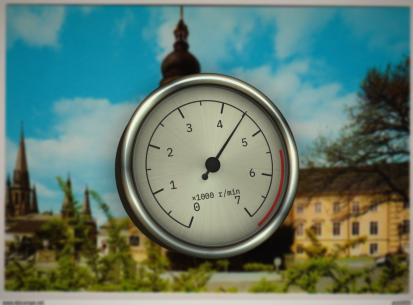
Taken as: 4500 rpm
